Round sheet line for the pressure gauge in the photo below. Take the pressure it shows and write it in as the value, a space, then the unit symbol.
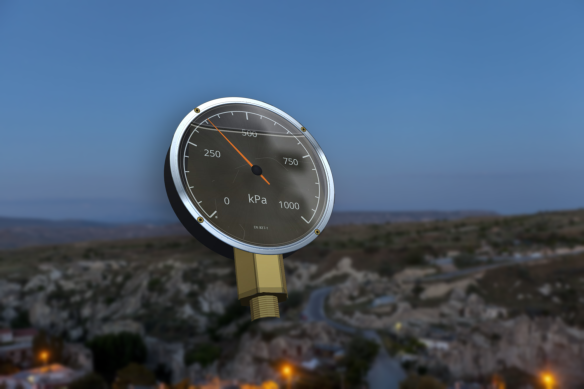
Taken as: 350 kPa
